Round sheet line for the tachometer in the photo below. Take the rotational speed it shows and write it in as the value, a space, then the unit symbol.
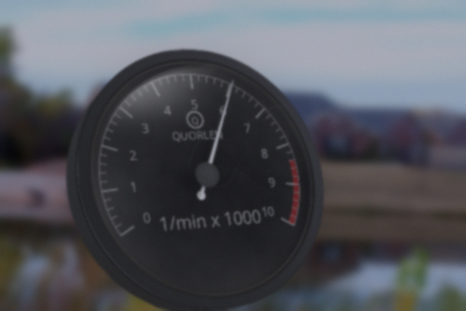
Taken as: 6000 rpm
